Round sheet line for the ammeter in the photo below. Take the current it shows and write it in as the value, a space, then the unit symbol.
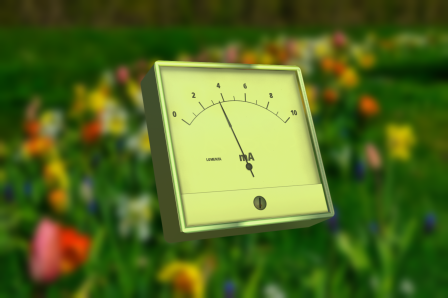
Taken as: 3.5 mA
